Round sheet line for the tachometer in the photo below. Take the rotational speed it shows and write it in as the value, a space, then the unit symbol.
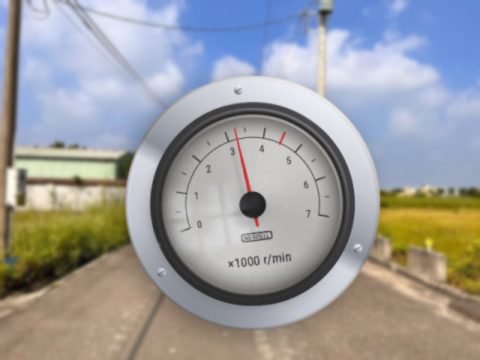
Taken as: 3250 rpm
